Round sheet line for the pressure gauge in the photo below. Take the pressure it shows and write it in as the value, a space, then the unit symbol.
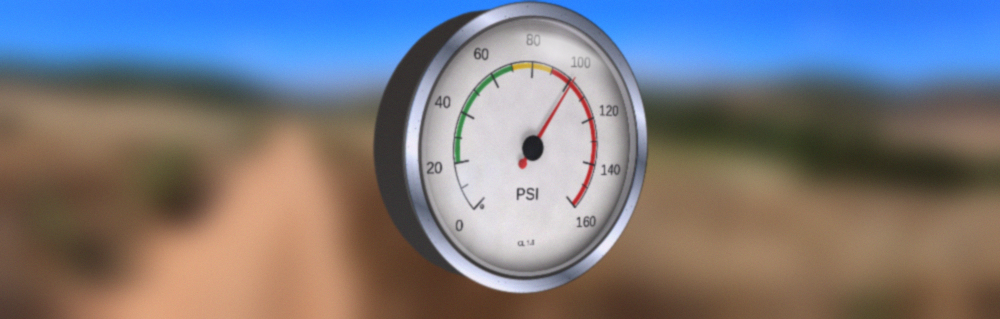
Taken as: 100 psi
